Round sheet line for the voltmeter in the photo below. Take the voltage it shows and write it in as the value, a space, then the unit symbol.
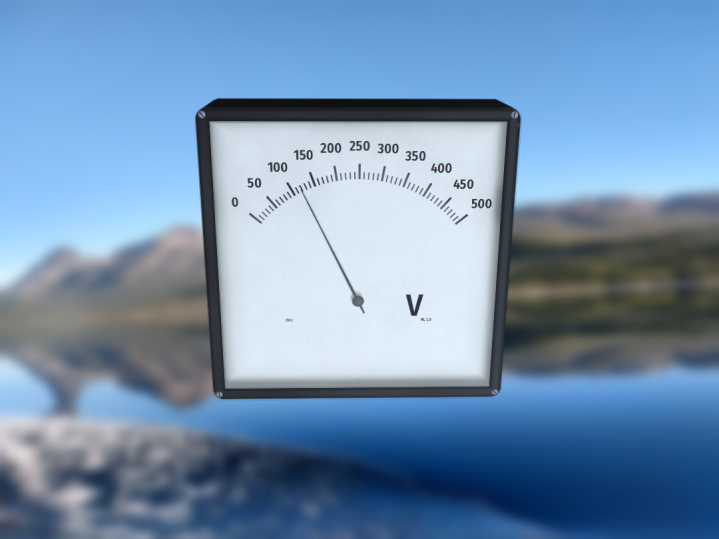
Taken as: 120 V
